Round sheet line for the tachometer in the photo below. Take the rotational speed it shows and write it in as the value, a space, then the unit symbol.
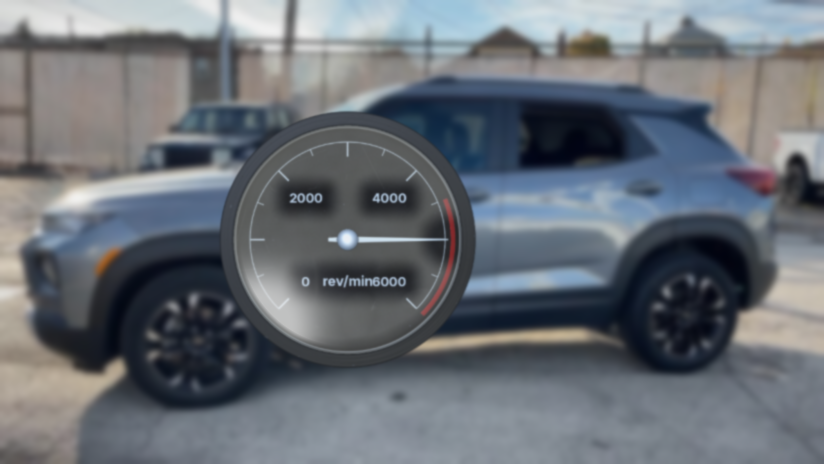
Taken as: 5000 rpm
